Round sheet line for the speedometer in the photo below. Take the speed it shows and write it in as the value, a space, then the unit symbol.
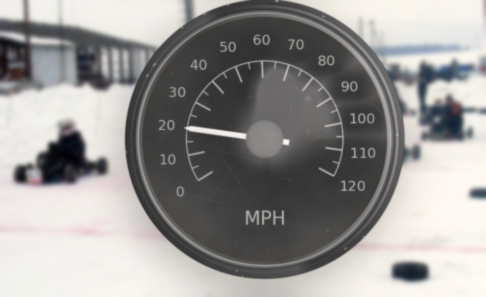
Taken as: 20 mph
